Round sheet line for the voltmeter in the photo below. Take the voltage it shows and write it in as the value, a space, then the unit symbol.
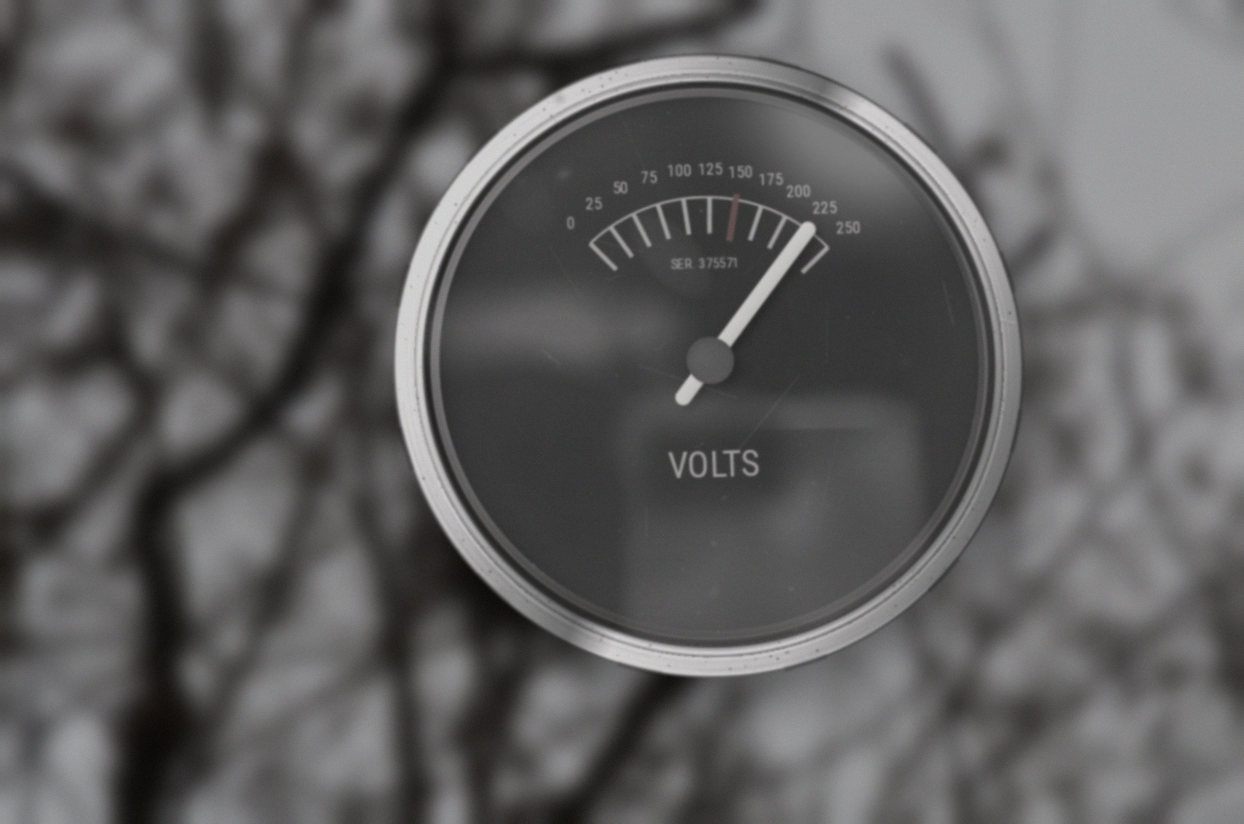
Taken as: 225 V
